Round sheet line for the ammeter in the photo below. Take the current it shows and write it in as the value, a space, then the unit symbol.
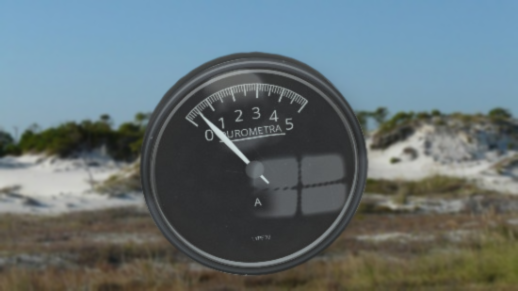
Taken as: 0.5 A
